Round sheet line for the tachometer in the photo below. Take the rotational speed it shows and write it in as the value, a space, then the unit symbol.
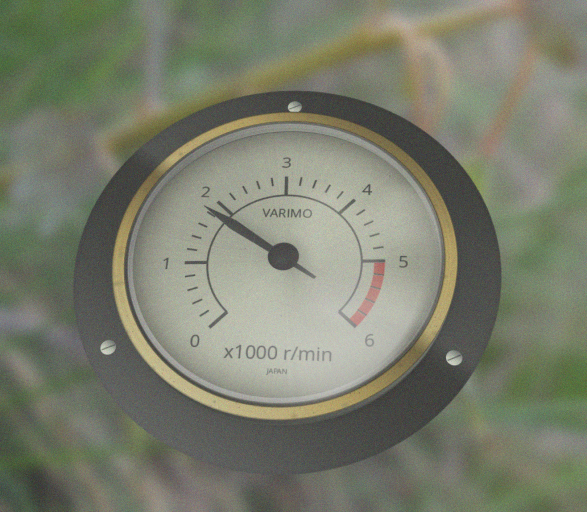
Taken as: 1800 rpm
